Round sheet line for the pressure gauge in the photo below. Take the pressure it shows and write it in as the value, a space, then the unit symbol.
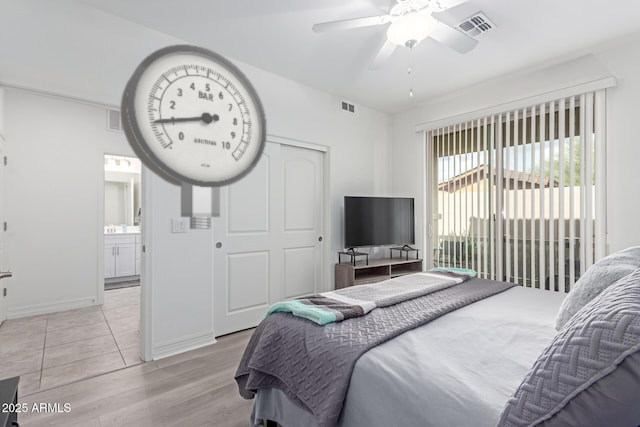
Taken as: 1 bar
